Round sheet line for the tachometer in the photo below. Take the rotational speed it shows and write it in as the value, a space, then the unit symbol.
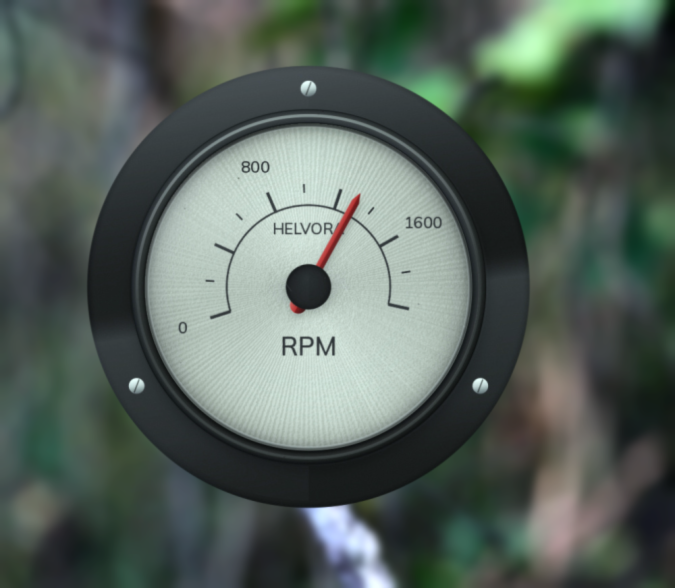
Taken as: 1300 rpm
